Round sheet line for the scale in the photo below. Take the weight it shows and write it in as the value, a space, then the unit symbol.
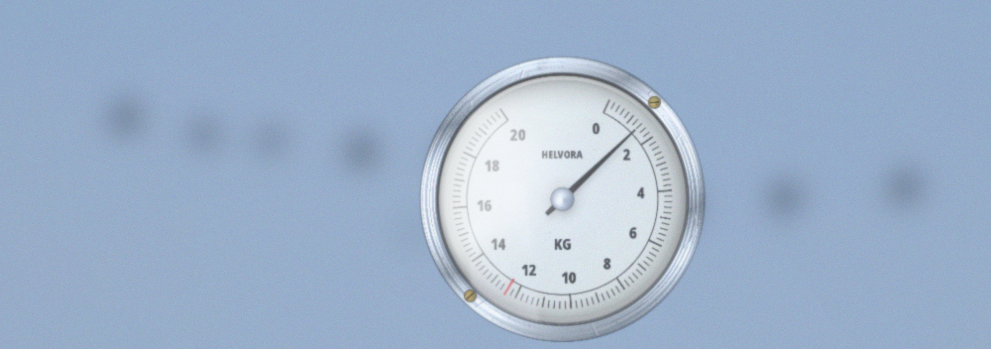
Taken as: 1.4 kg
